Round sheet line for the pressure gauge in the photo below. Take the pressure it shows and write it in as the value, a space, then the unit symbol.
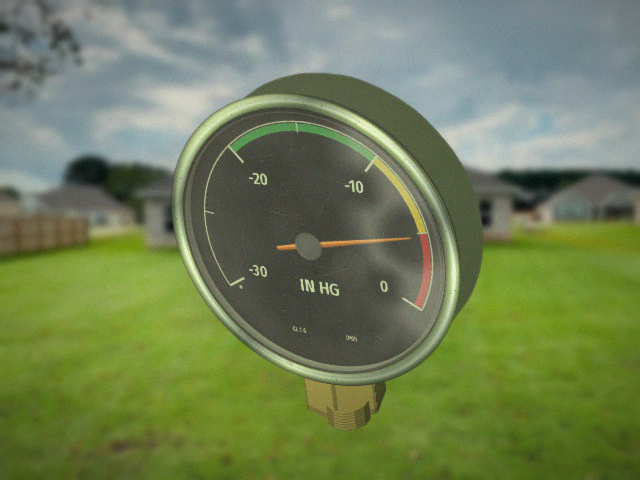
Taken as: -5 inHg
